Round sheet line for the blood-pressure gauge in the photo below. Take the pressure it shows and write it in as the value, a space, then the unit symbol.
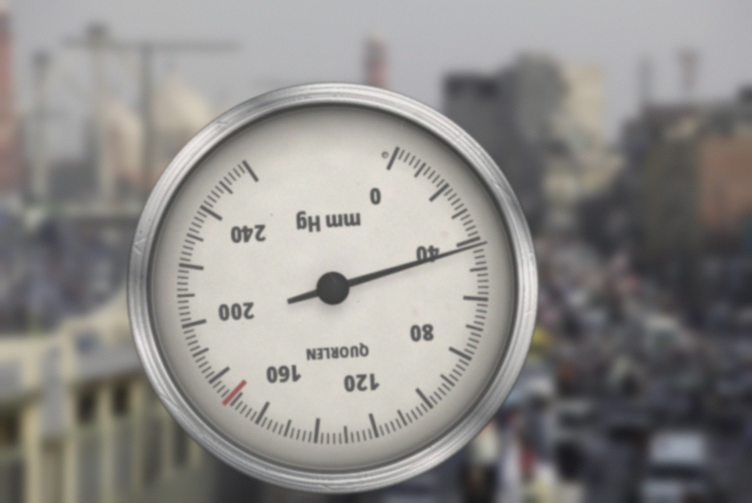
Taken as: 42 mmHg
